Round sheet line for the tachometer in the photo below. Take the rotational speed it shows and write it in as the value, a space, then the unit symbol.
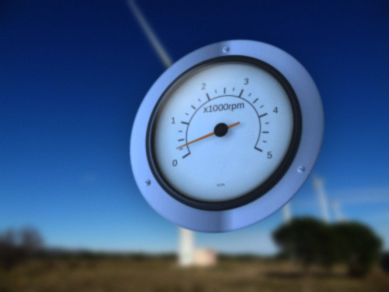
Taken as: 250 rpm
